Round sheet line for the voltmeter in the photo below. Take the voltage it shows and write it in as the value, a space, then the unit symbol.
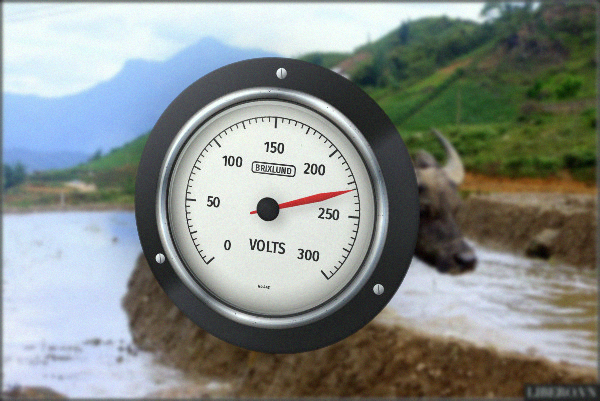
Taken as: 230 V
